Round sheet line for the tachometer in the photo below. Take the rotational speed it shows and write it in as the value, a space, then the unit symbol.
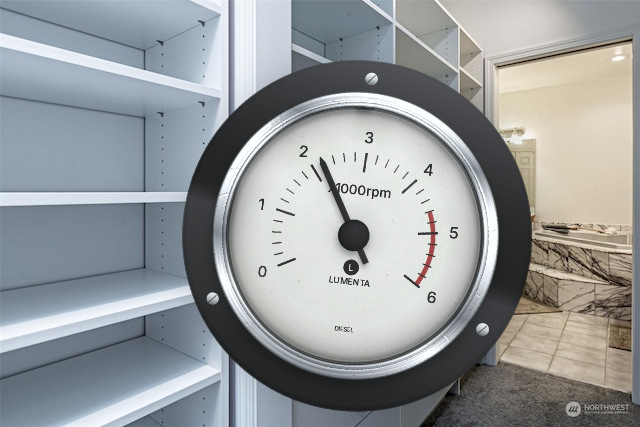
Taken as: 2200 rpm
